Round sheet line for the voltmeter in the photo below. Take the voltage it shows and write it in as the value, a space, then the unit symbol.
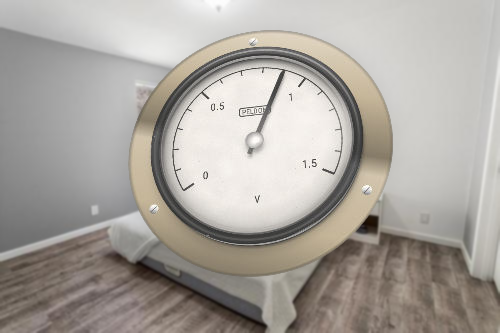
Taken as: 0.9 V
